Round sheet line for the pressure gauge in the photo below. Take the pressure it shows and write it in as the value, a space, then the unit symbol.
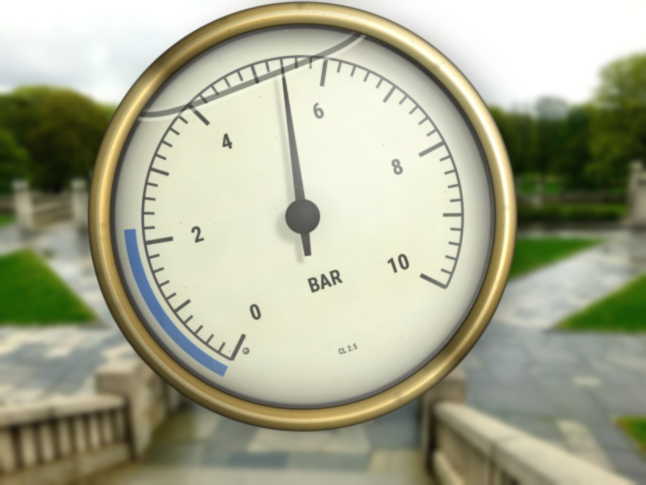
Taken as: 5.4 bar
